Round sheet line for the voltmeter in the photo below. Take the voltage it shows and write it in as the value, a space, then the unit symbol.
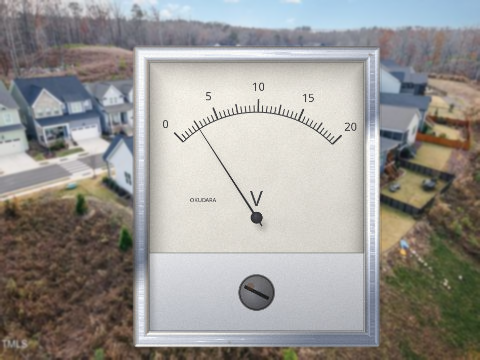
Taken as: 2.5 V
